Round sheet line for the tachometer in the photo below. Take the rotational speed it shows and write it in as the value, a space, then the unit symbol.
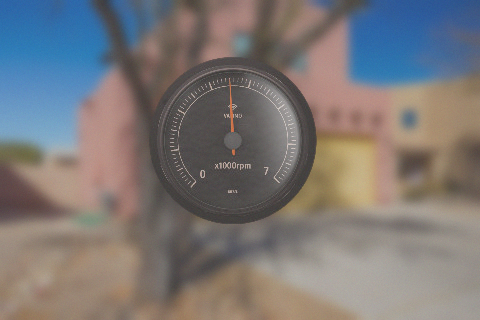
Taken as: 3500 rpm
